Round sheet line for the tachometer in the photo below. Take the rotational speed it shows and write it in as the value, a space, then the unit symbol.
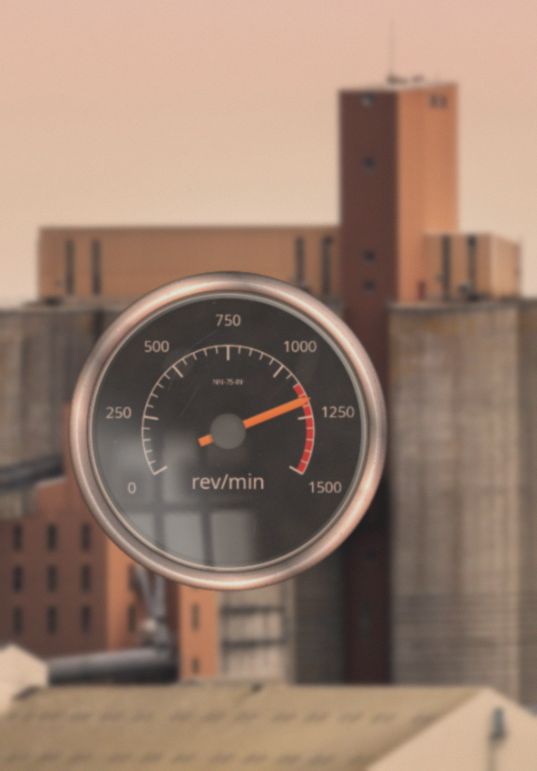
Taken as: 1175 rpm
